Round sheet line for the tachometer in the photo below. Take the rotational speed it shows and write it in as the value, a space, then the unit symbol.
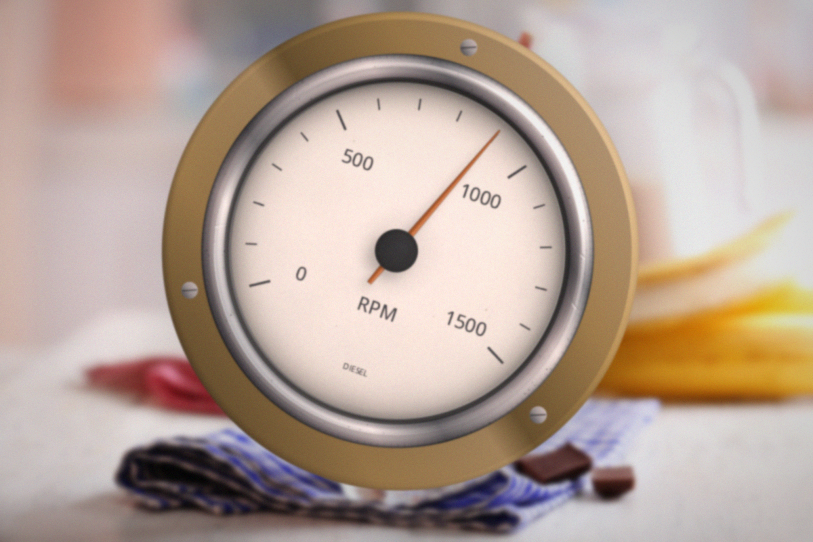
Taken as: 900 rpm
